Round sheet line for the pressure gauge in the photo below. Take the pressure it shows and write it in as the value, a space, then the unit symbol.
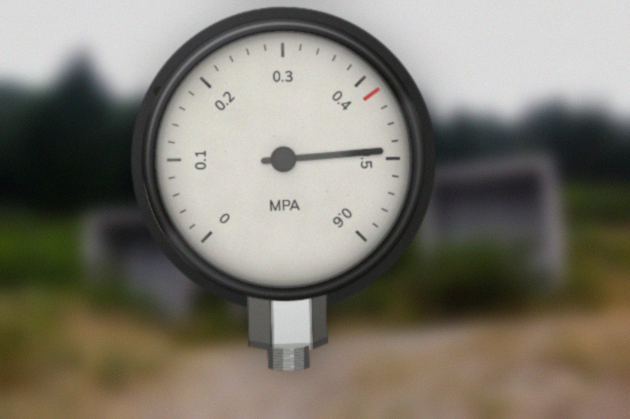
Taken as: 0.49 MPa
